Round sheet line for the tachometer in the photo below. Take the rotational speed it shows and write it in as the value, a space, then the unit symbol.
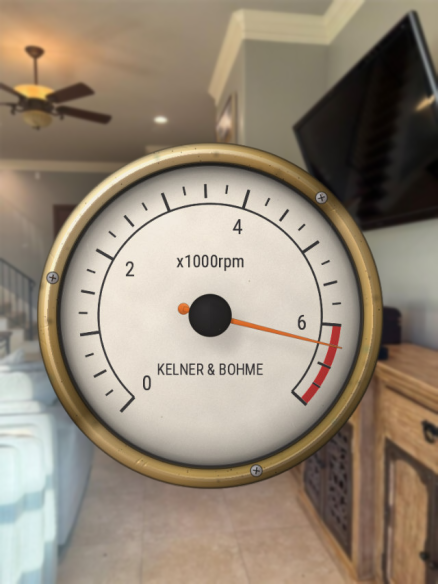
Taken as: 6250 rpm
